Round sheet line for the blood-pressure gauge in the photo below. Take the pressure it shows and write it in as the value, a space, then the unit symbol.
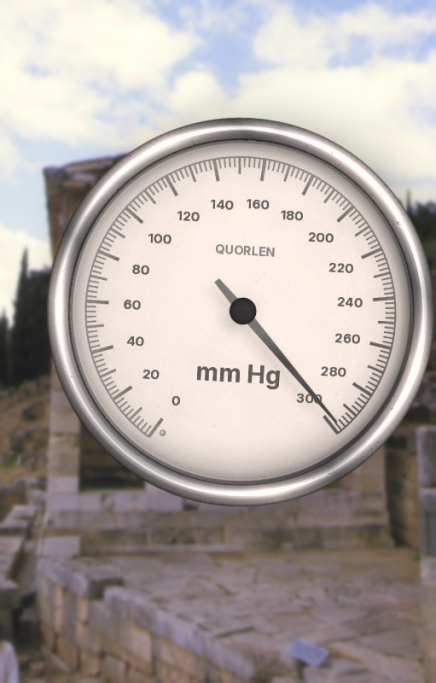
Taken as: 298 mmHg
